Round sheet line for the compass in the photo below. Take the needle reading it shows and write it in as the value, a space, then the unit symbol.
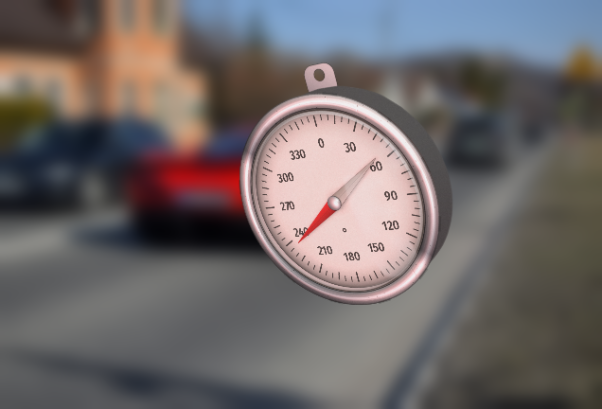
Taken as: 235 °
